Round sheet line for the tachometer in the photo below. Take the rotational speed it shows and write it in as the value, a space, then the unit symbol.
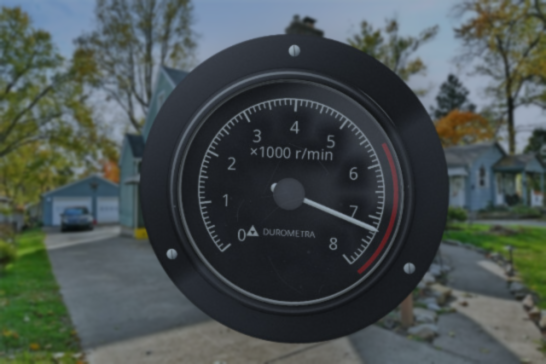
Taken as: 7200 rpm
